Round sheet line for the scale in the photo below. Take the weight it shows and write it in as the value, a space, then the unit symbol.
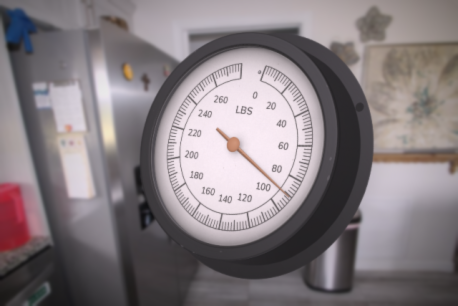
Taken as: 90 lb
